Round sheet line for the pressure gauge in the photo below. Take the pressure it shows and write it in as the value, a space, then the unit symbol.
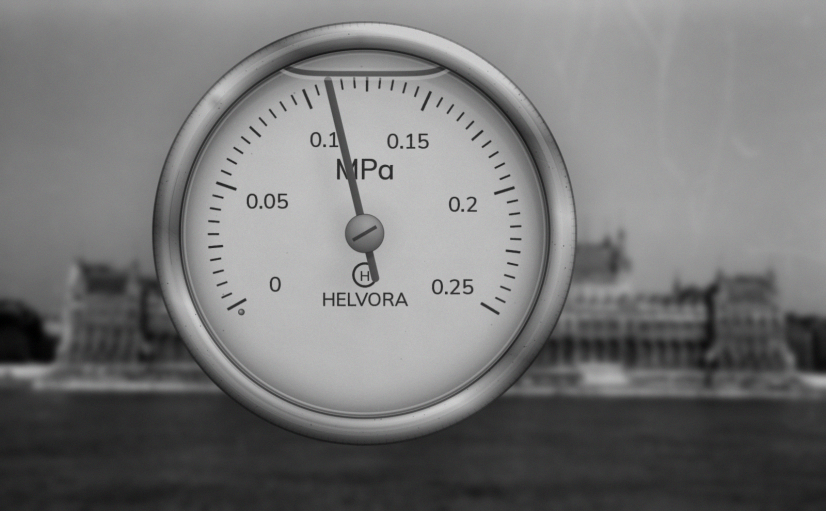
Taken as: 0.11 MPa
